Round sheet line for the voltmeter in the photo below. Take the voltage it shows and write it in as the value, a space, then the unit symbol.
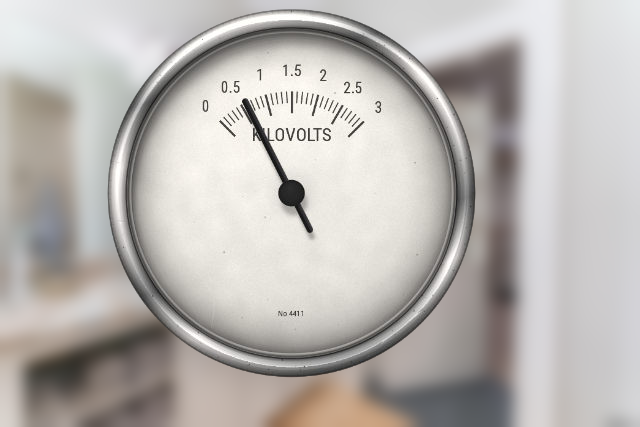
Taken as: 0.6 kV
